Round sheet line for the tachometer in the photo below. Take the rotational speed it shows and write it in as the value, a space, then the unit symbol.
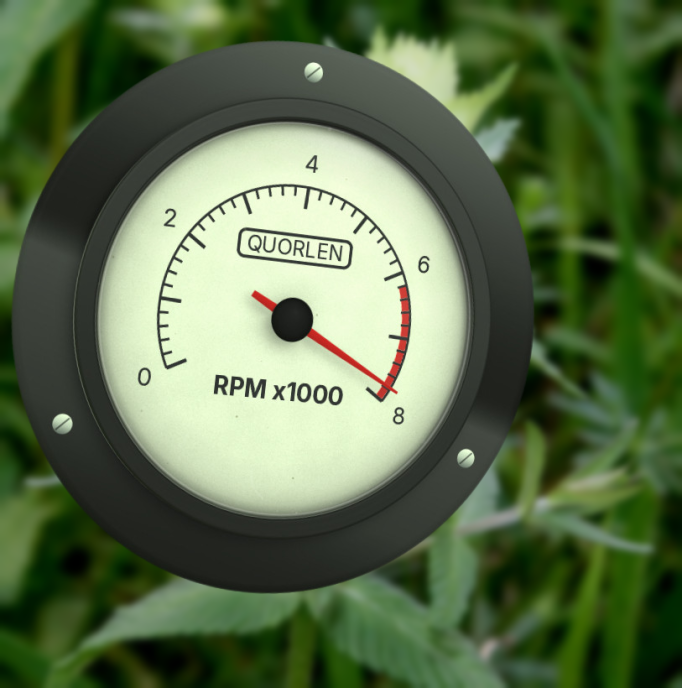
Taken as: 7800 rpm
